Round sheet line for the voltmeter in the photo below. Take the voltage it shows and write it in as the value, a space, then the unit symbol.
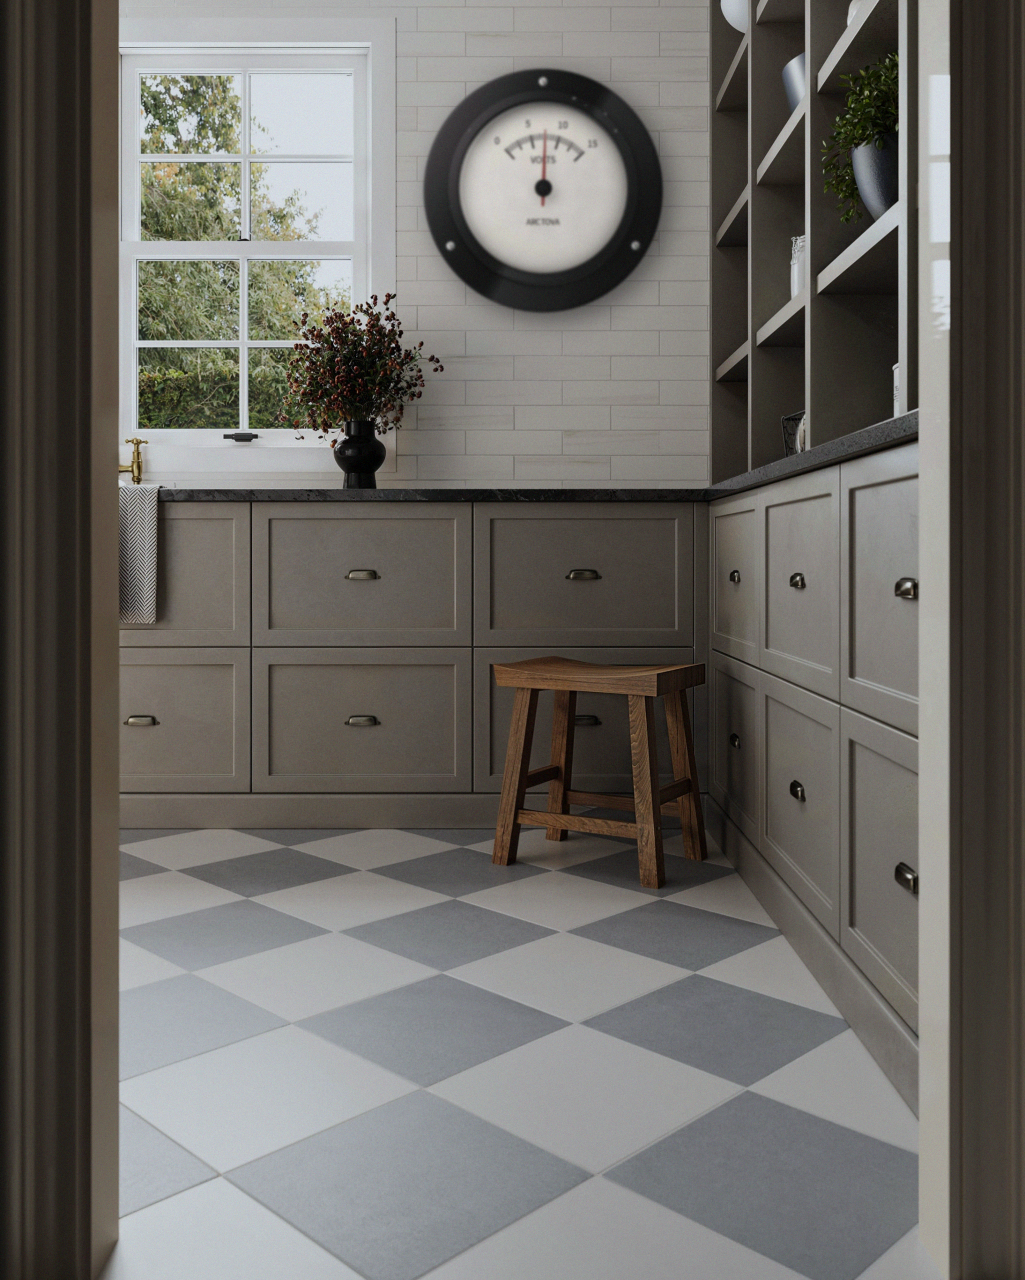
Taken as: 7.5 V
